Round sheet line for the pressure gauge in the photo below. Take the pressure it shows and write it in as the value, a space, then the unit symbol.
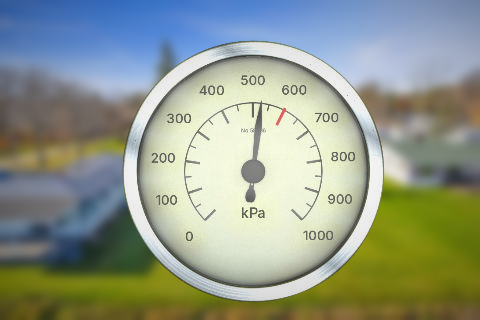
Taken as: 525 kPa
